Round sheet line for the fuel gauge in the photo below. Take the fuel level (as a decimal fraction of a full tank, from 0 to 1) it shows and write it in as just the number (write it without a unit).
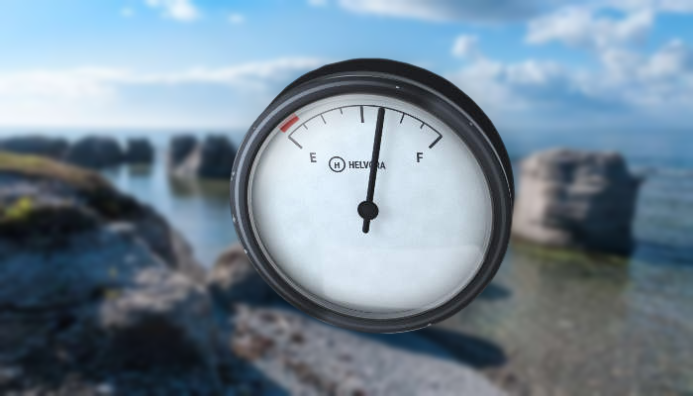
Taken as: 0.625
